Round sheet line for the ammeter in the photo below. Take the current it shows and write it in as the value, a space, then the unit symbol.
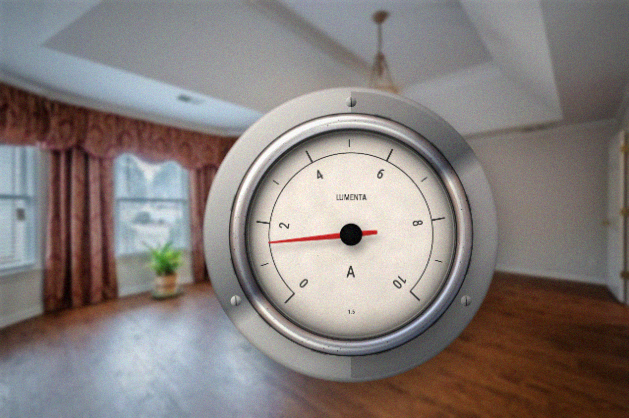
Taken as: 1.5 A
